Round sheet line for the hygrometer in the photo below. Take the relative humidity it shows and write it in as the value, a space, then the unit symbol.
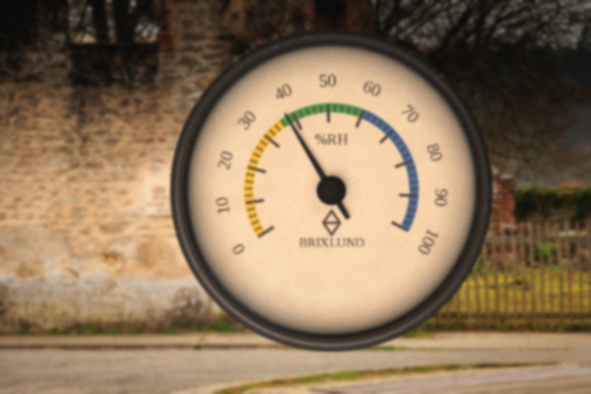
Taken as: 38 %
